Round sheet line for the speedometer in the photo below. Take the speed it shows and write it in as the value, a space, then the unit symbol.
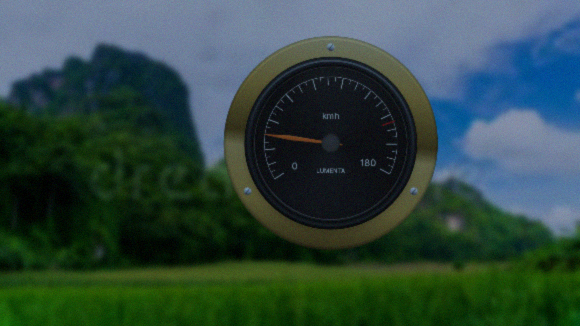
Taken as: 30 km/h
